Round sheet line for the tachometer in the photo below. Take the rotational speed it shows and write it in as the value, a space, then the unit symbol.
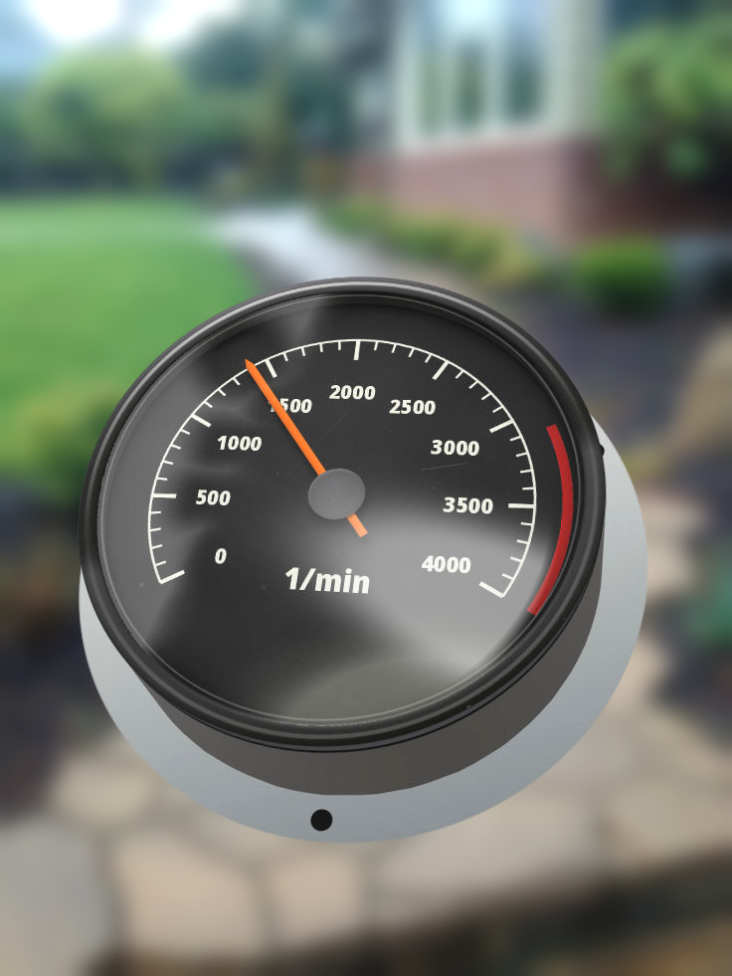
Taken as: 1400 rpm
